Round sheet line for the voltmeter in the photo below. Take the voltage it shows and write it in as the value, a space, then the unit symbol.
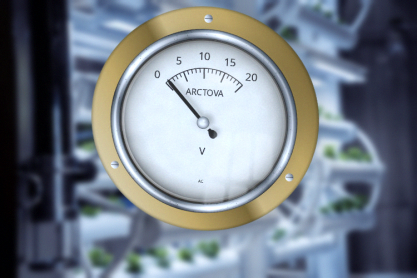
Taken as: 1 V
